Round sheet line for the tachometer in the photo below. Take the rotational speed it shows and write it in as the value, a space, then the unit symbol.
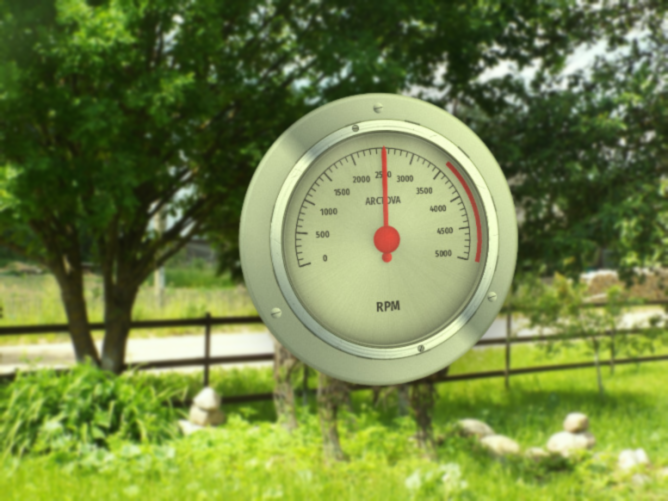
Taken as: 2500 rpm
